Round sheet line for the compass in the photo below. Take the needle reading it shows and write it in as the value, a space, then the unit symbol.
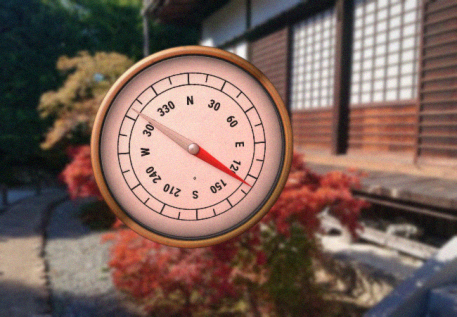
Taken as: 127.5 °
